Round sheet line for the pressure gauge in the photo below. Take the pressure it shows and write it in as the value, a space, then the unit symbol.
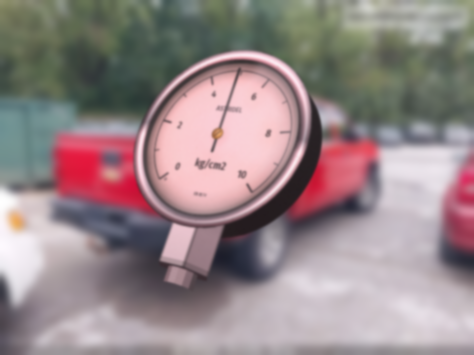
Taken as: 5 kg/cm²
